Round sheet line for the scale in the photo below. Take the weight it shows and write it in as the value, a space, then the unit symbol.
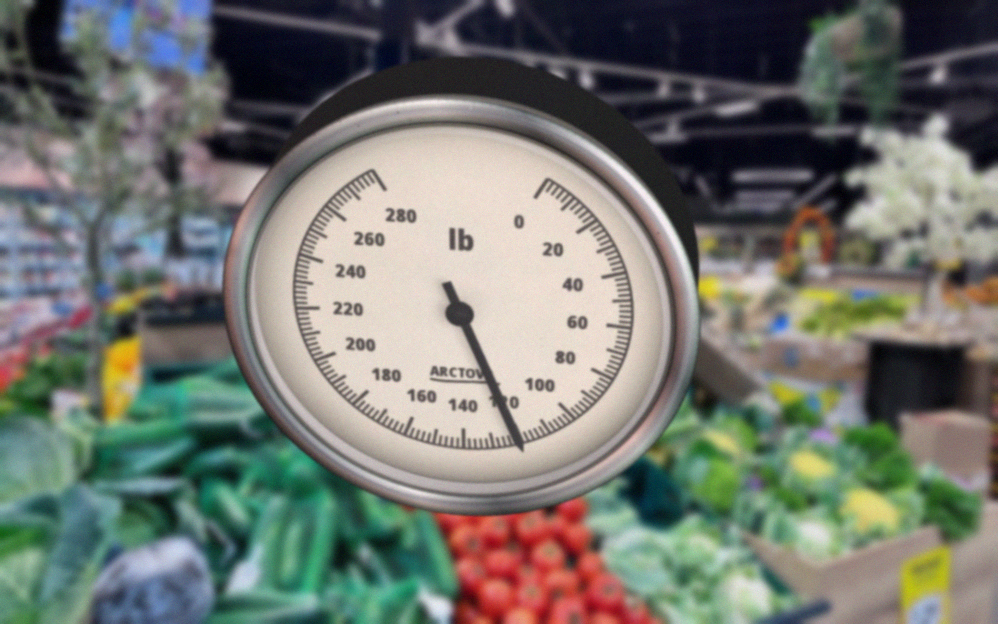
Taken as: 120 lb
